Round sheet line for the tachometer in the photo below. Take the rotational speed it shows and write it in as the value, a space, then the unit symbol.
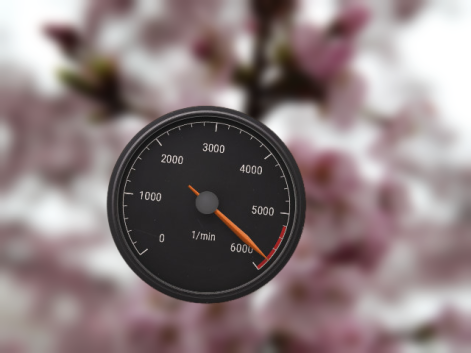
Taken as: 5800 rpm
